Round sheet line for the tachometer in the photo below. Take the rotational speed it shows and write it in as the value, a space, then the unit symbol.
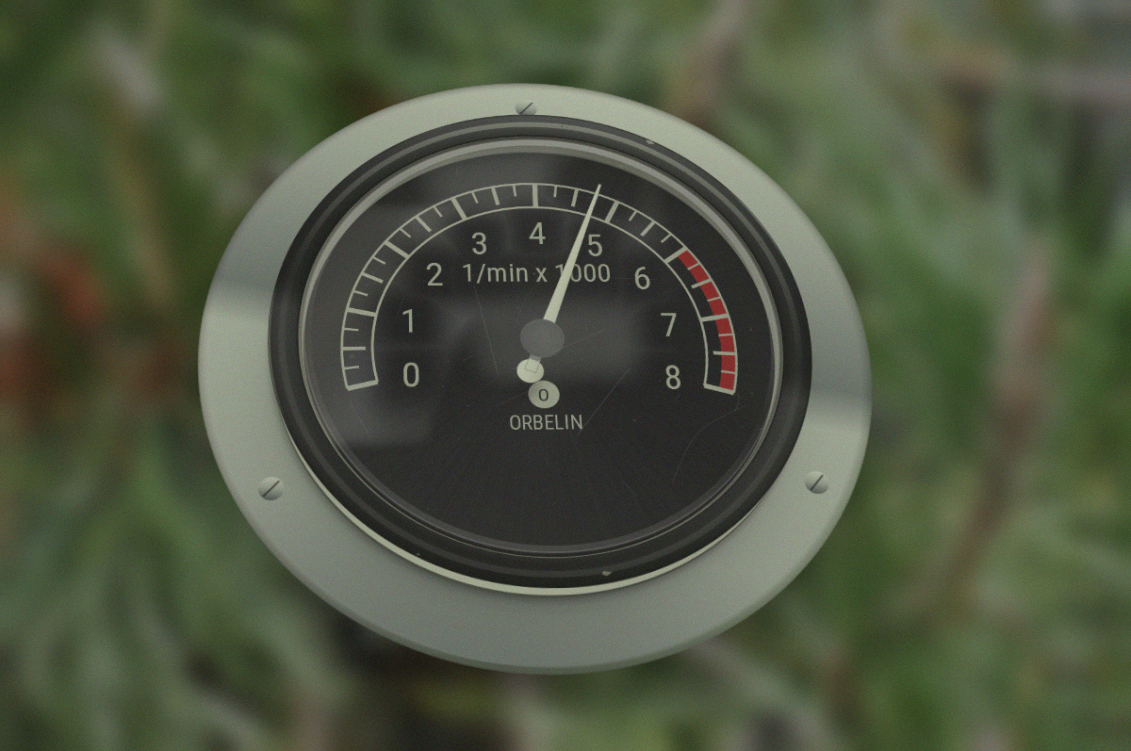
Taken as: 4750 rpm
